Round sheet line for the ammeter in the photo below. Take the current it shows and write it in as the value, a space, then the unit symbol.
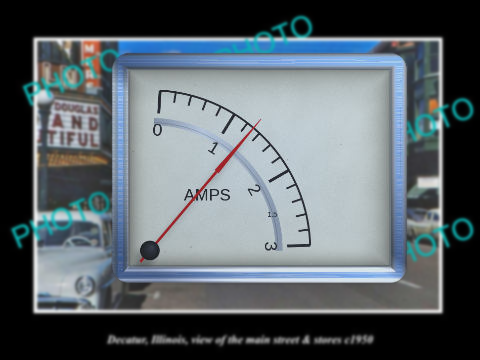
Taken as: 1.3 A
